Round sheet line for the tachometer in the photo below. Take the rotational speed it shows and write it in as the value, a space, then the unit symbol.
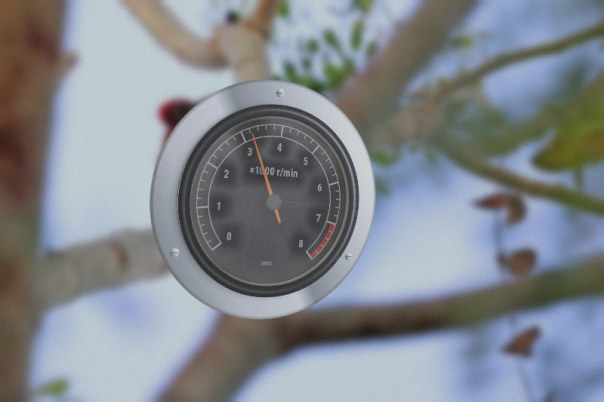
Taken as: 3200 rpm
